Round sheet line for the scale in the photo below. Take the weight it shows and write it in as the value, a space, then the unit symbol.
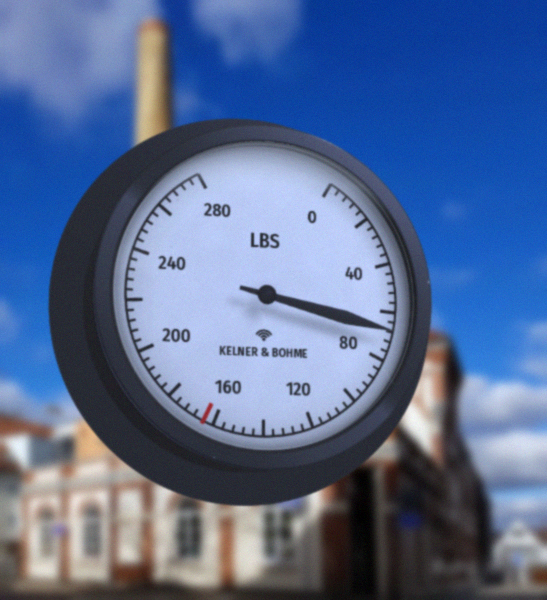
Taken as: 68 lb
